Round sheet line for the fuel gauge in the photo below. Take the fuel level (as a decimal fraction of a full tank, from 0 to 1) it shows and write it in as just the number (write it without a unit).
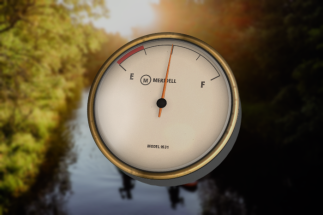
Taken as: 0.5
